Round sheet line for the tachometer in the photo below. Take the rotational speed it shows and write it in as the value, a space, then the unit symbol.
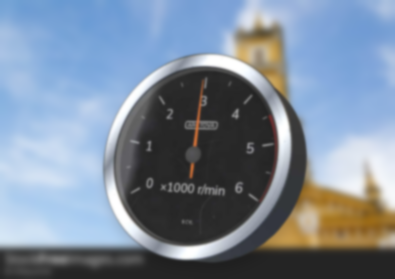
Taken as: 3000 rpm
